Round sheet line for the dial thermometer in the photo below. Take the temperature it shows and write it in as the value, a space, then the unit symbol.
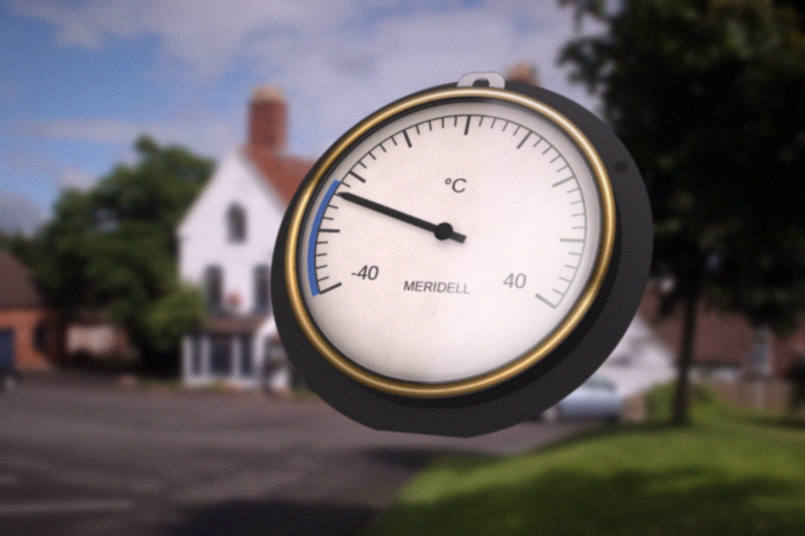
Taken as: -24 °C
